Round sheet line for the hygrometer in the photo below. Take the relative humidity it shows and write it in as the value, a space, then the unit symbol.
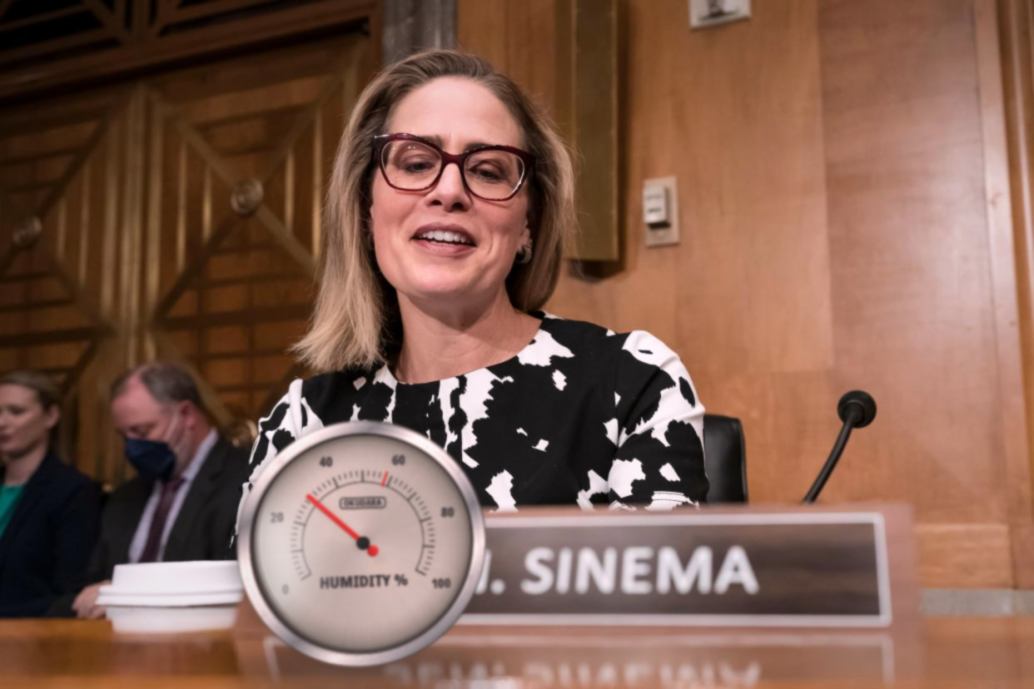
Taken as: 30 %
